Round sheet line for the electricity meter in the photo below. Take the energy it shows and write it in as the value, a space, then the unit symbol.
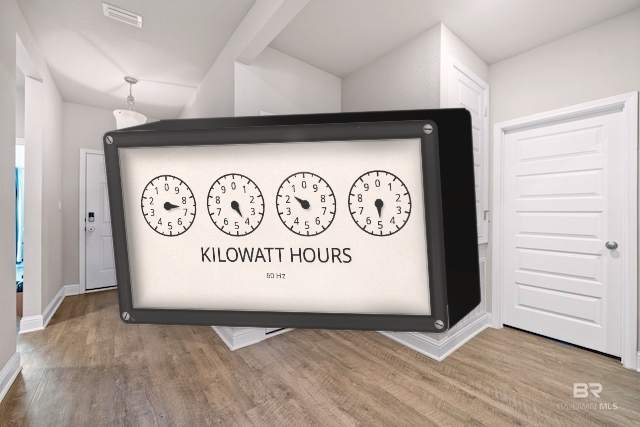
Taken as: 7415 kWh
